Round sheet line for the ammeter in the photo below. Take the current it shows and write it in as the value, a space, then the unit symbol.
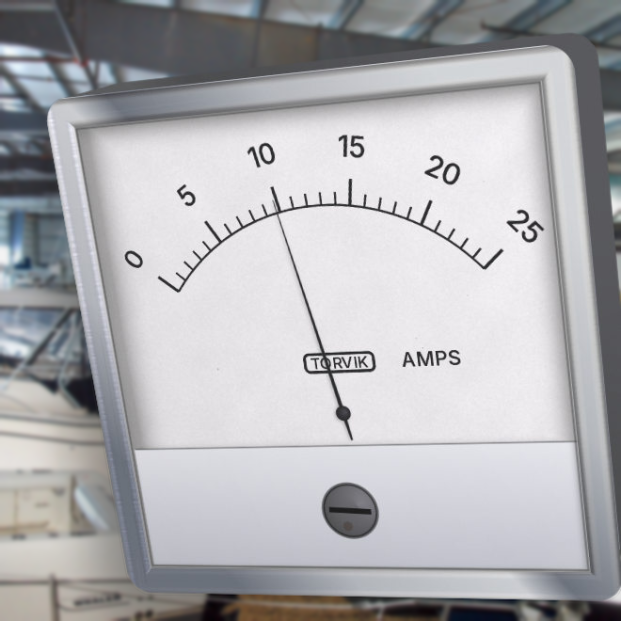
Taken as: 10 A
